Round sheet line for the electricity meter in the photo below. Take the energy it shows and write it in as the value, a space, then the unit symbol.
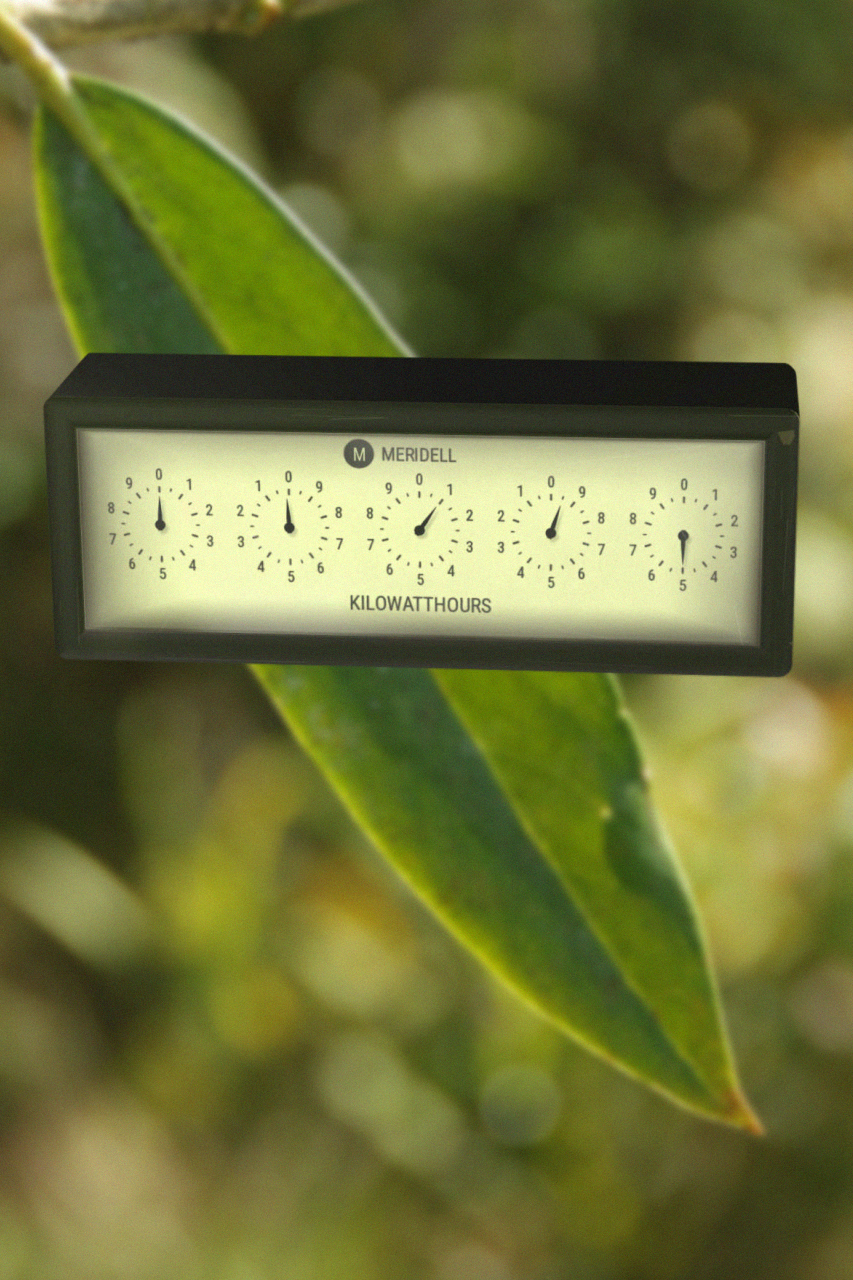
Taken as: 95 kWh
